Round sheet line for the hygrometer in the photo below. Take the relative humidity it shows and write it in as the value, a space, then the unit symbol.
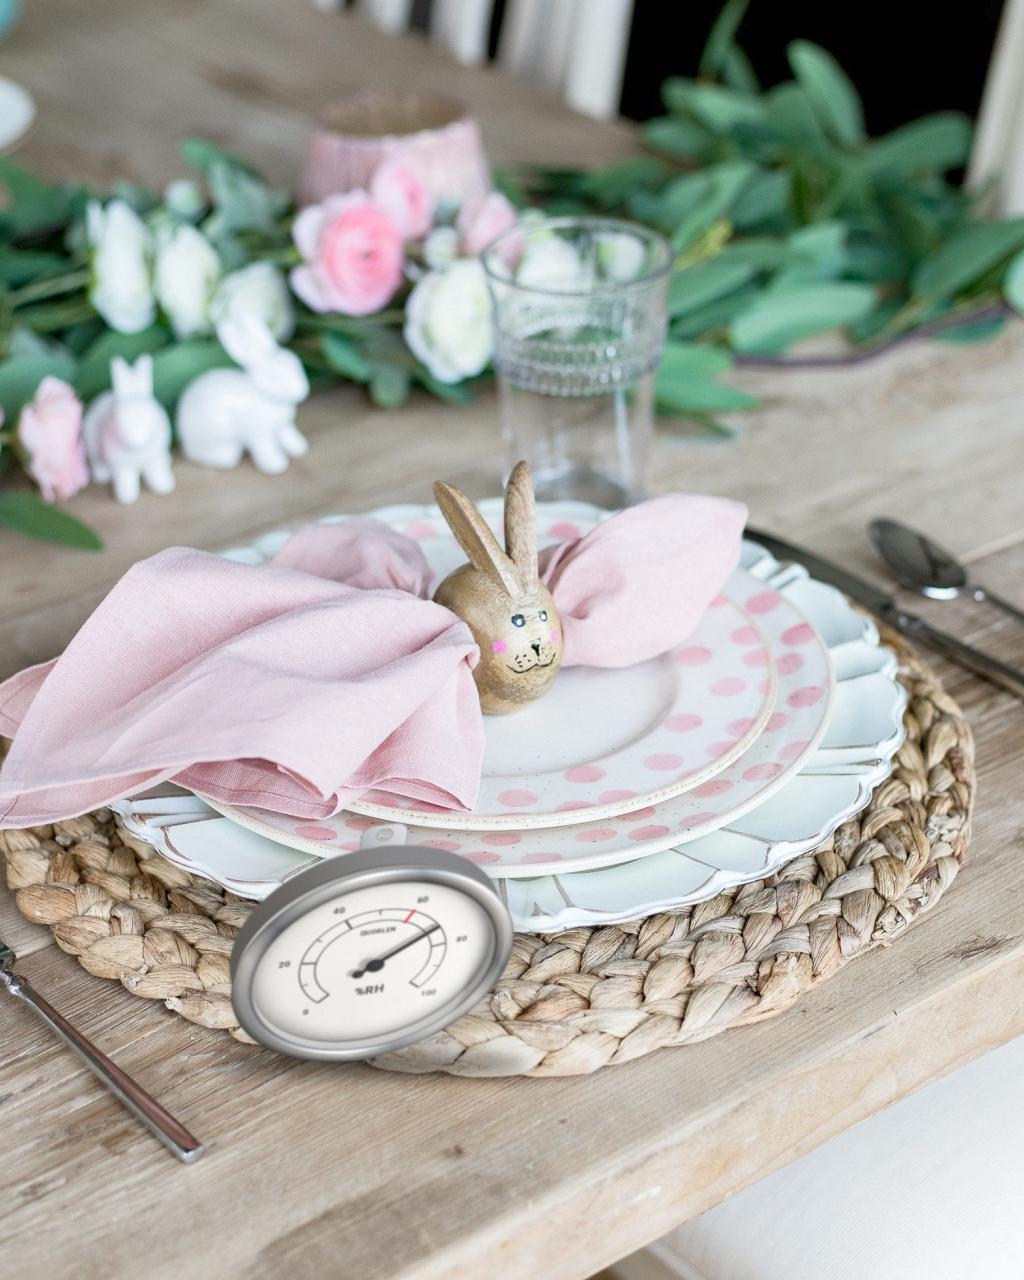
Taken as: 70 %
